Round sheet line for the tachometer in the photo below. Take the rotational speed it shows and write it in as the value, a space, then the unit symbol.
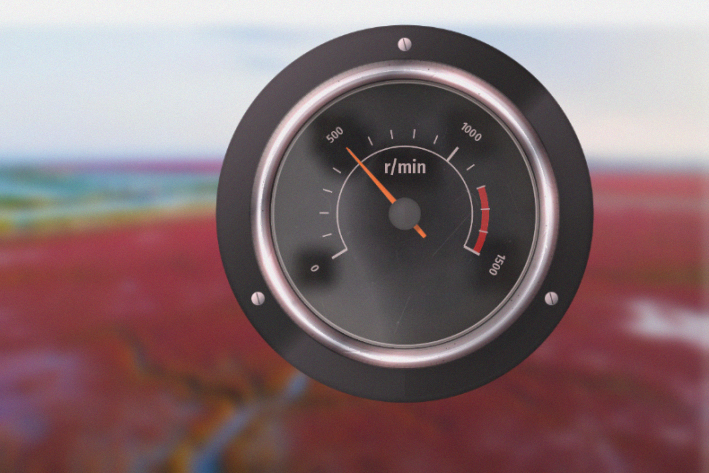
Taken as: 500 rpm
